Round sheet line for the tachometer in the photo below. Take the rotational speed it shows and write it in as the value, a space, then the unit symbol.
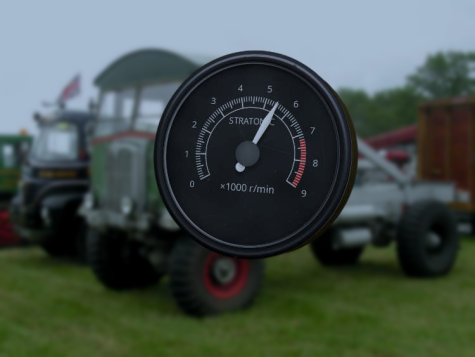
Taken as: 5500 rpm
